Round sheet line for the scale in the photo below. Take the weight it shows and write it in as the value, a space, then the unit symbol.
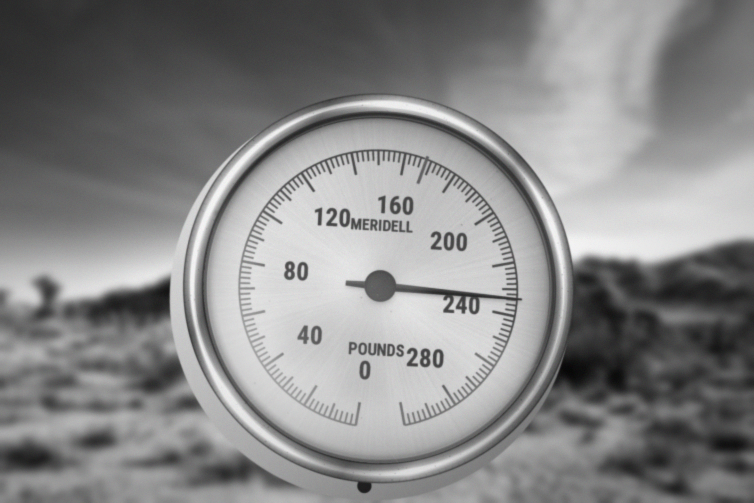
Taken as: 234 lb
